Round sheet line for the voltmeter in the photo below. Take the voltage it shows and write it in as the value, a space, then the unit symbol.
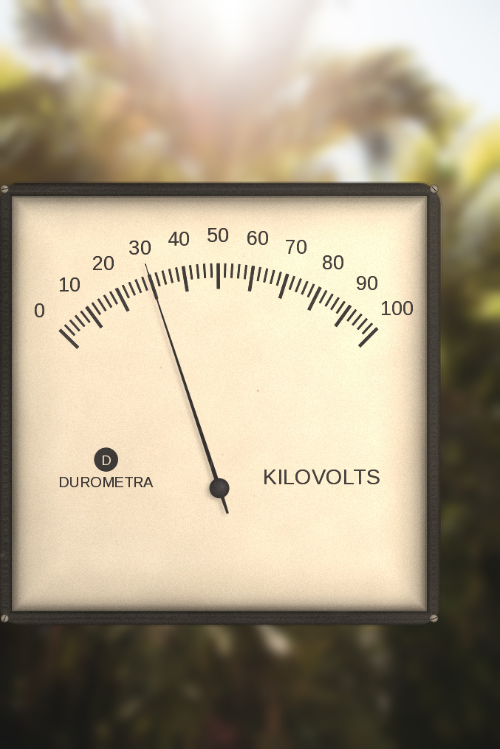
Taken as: 30 kV
